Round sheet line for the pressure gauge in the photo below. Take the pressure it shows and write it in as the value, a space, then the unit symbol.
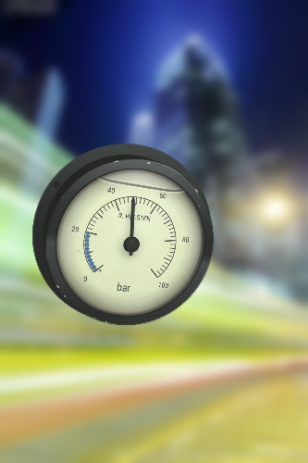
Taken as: 48 bar
